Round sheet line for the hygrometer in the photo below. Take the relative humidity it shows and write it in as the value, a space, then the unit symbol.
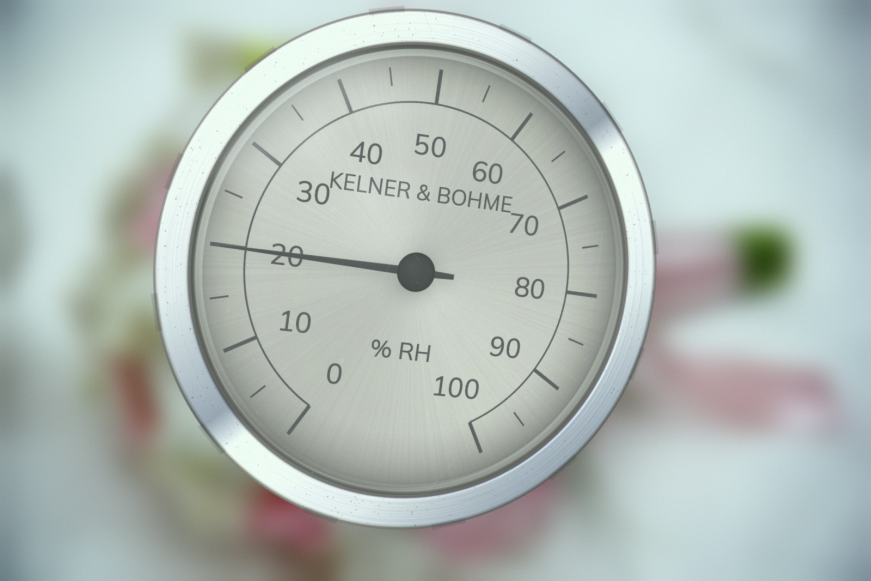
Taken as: 20 %
